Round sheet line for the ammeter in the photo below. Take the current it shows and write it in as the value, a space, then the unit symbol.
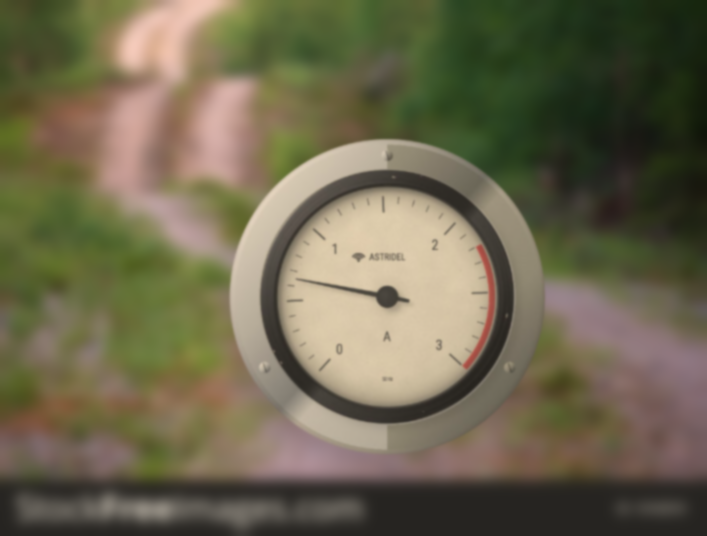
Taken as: 0.65 A
